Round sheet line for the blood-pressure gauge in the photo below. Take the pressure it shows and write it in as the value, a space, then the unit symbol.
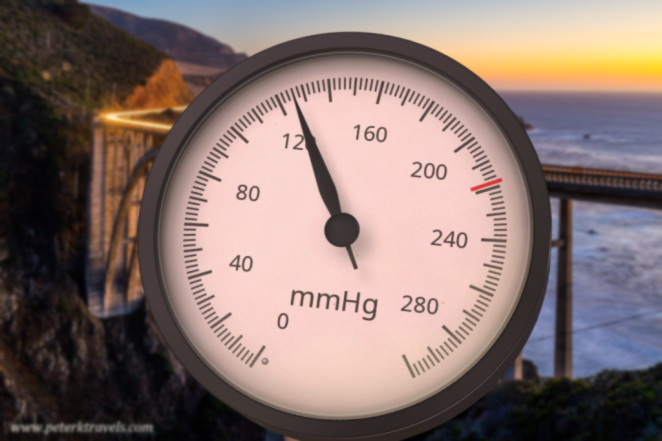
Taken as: 126 mmHg
